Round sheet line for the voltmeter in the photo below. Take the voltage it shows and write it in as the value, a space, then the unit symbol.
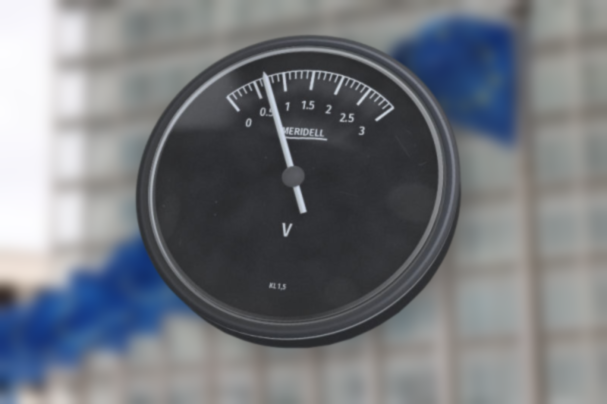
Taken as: 0.7 V
